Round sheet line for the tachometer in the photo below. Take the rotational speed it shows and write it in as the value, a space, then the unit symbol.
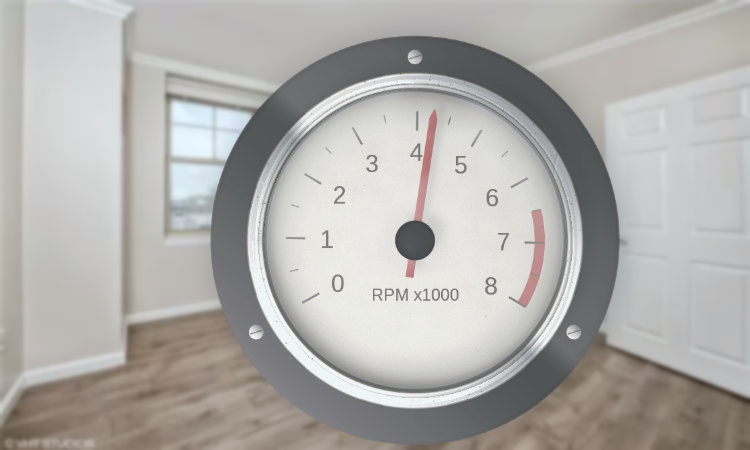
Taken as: 4250 rpm
